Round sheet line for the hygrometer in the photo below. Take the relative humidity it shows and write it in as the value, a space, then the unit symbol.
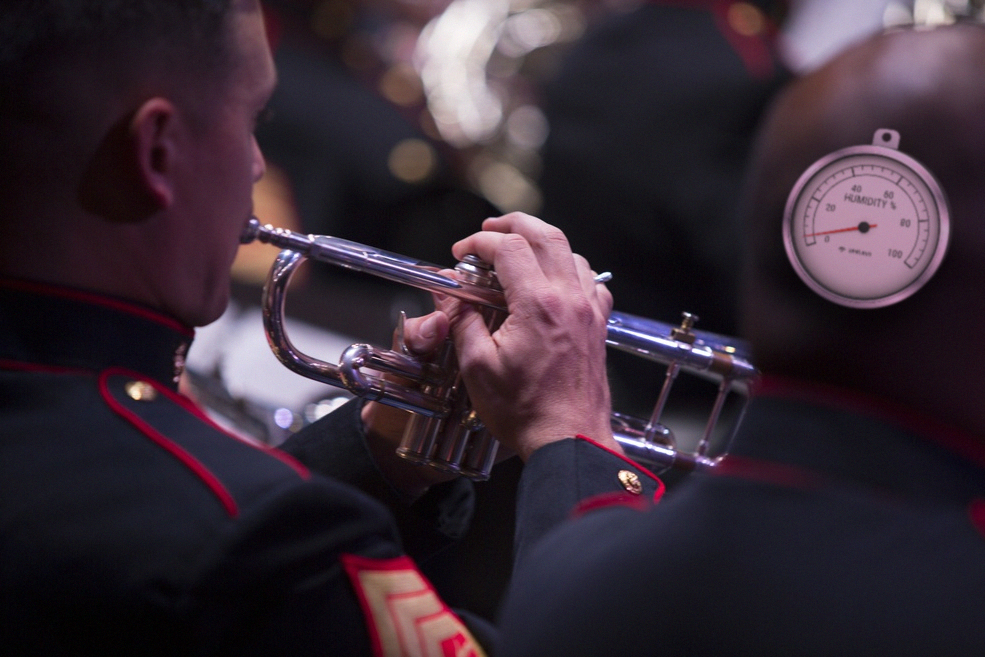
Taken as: 4 %
